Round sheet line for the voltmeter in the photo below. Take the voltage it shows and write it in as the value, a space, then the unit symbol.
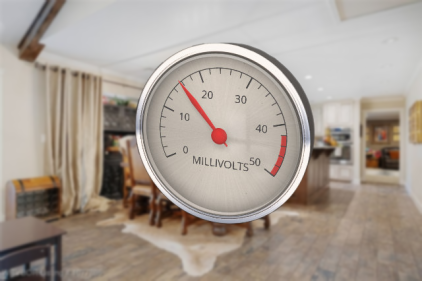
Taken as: 16 mV
